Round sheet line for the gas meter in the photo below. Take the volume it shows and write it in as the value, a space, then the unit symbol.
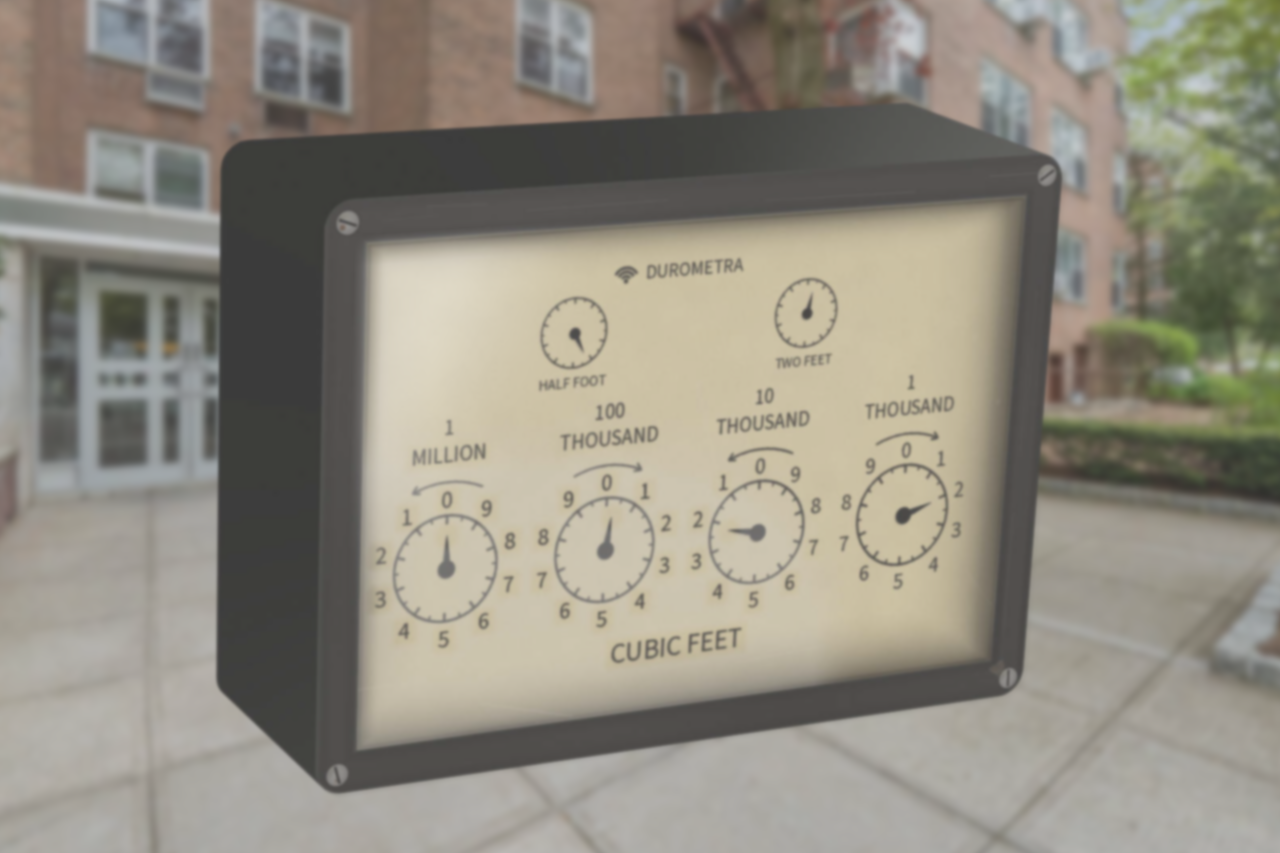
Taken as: 2200 ft³
